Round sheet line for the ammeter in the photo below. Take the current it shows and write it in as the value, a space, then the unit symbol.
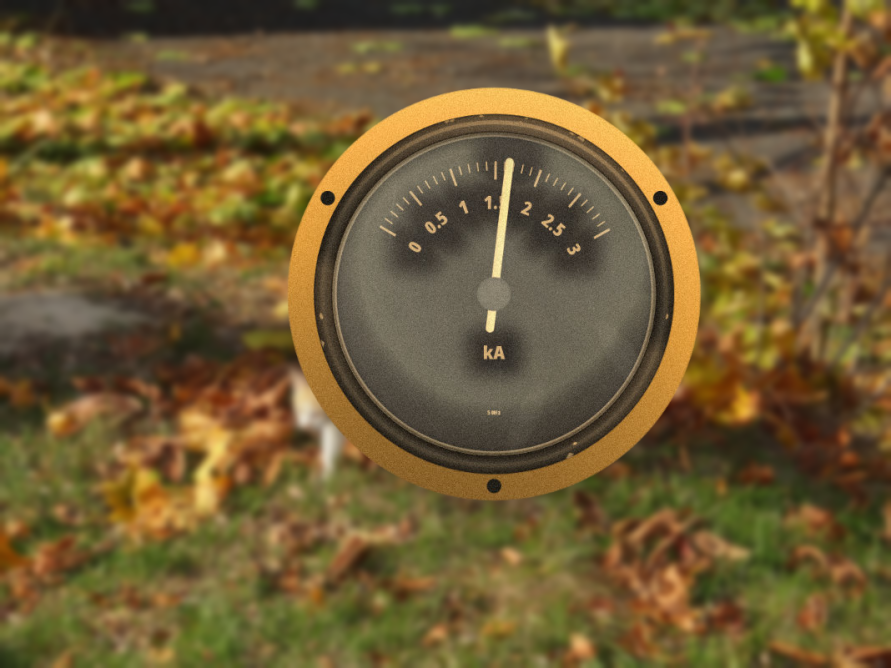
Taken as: 1.65 kA
